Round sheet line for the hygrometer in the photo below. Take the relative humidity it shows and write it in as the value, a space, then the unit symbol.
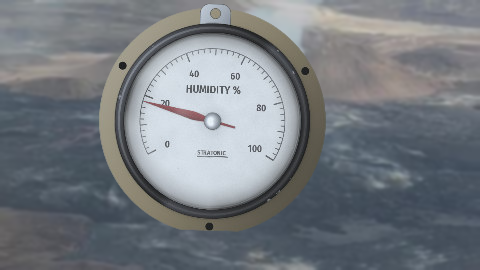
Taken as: 18 %
